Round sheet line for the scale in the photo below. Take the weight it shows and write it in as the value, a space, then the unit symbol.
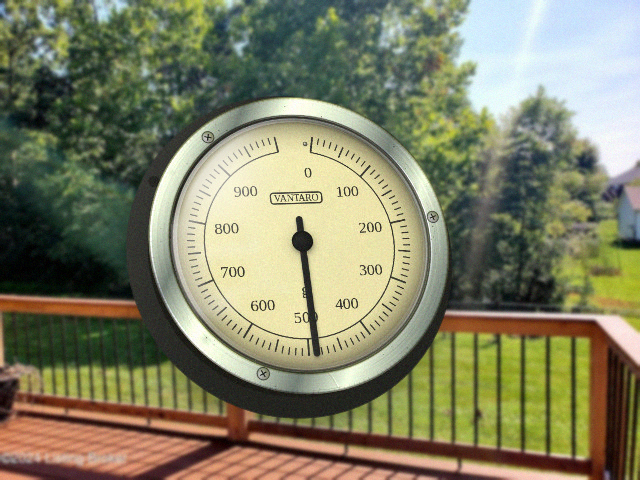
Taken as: 490 g
